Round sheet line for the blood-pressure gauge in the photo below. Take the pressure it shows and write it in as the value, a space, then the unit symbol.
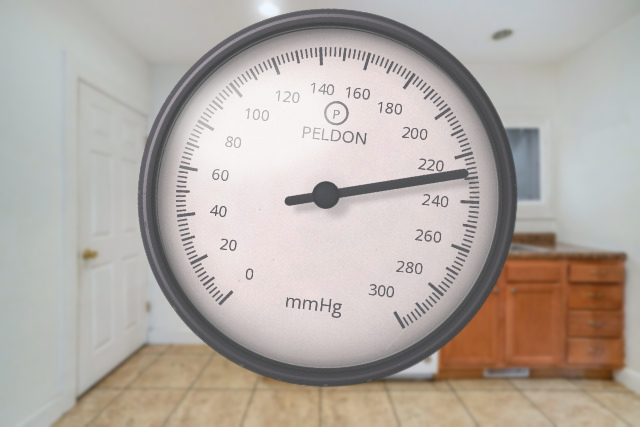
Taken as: 228 mmHg
